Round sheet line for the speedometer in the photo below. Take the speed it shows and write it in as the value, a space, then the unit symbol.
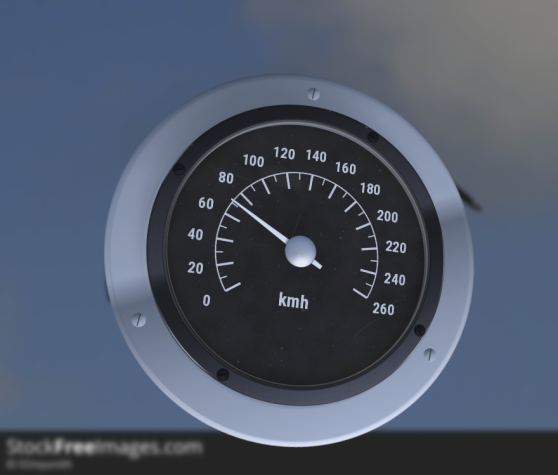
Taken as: 70 km/h
